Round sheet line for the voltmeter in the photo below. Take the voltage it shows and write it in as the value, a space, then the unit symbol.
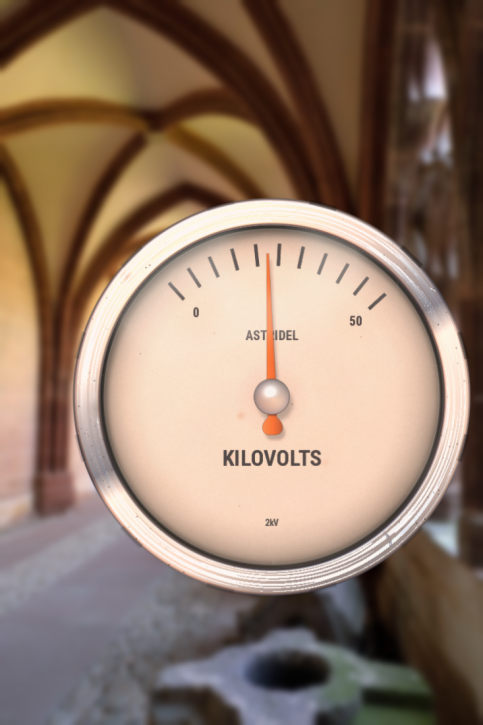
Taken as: 22.5 kV
